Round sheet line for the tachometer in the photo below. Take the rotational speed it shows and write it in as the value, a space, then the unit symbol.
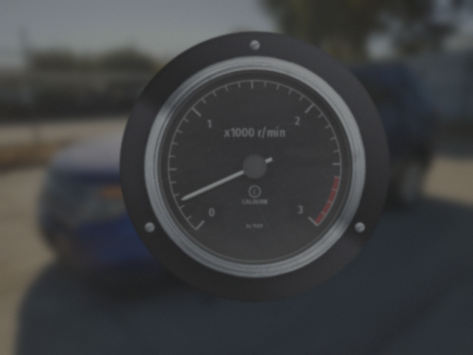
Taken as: 250 rpm
